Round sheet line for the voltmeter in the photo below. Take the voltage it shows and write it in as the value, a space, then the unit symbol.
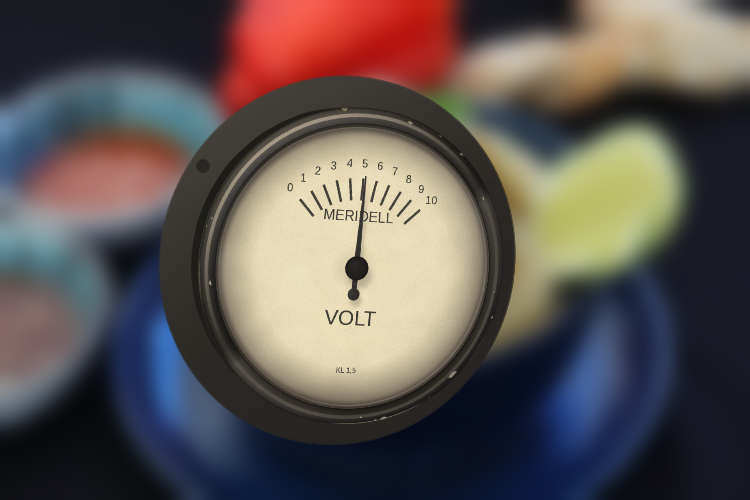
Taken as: 5 V
